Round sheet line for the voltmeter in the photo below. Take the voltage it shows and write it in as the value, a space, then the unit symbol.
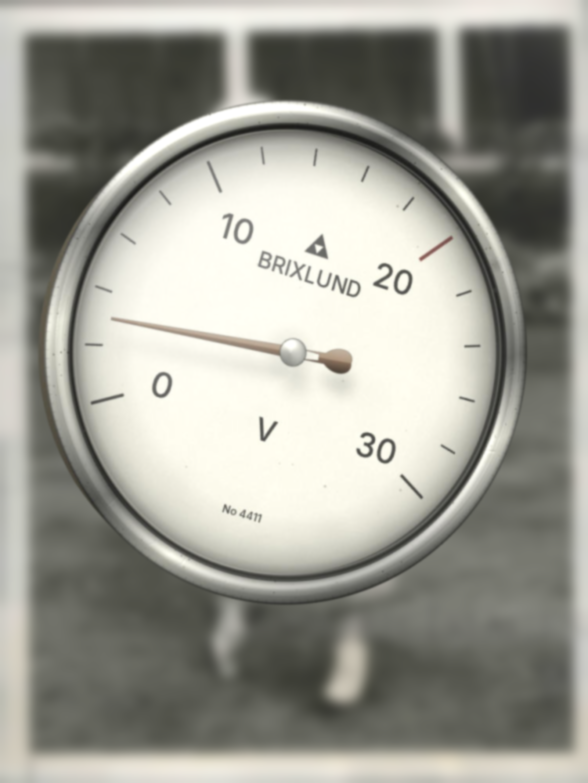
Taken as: 3 V
